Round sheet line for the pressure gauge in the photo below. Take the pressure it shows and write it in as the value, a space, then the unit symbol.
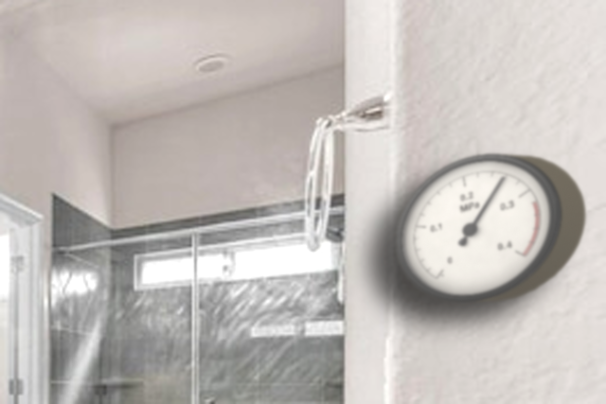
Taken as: 0.26 MPa
